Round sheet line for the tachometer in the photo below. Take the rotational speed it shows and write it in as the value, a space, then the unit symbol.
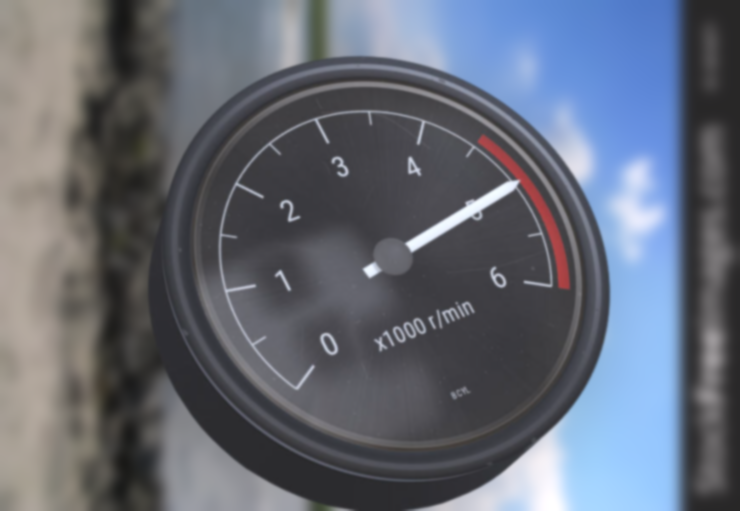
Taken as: 5000 rpm
